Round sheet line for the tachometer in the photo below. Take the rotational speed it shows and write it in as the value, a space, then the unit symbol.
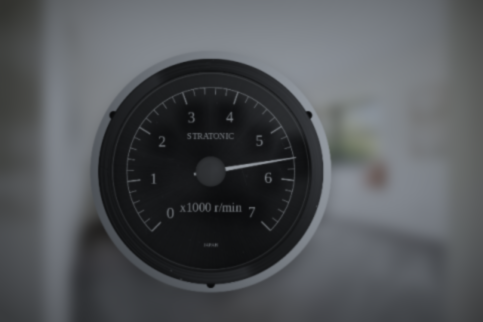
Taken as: 5600 rpm
